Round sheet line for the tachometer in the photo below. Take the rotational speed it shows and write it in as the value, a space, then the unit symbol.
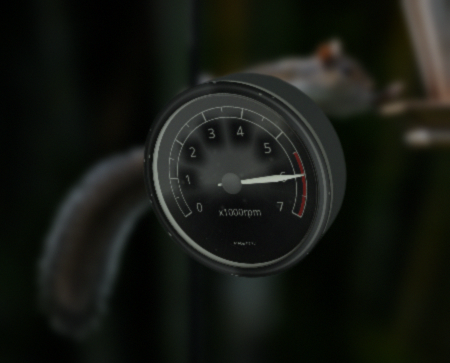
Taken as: 6000 rpm
